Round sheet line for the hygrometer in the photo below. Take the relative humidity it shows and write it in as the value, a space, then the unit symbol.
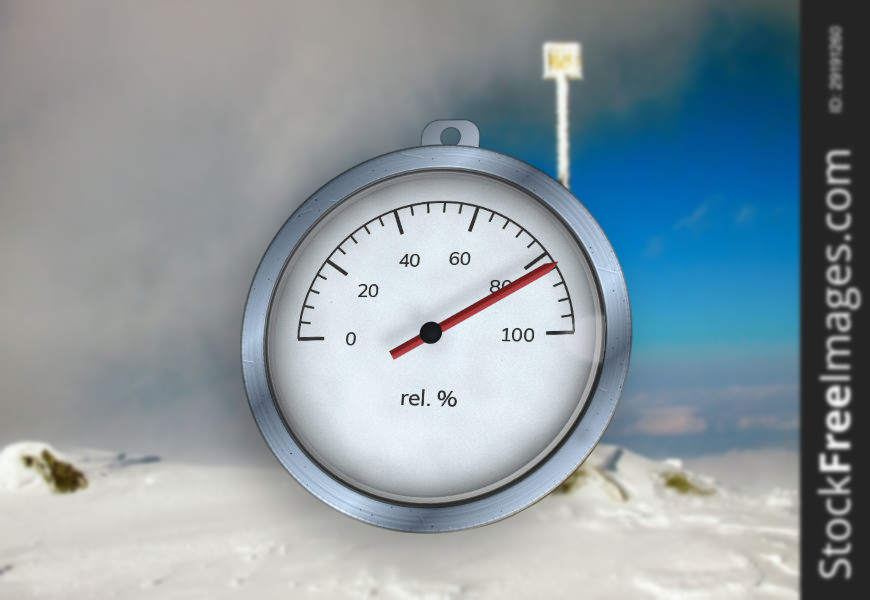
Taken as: 84 %
